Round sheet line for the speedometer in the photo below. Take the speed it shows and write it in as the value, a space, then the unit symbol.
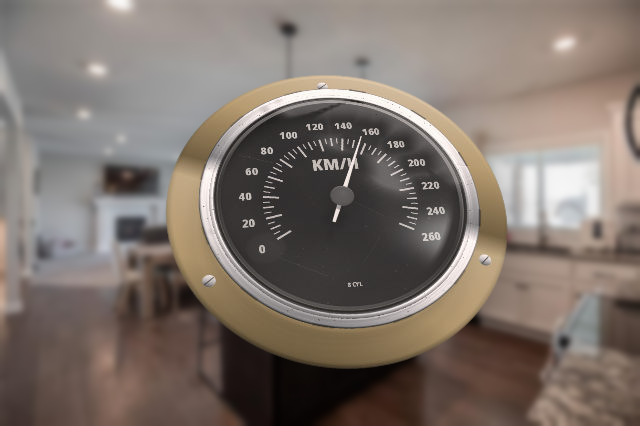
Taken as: 155 km/h
